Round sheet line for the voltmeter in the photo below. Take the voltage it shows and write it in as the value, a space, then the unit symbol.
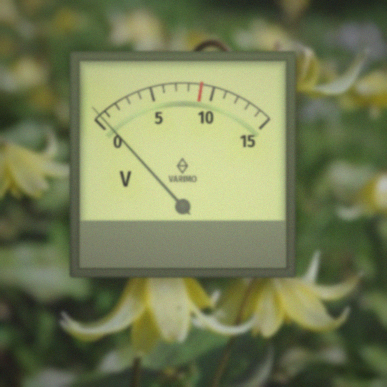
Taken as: 0.5 V
